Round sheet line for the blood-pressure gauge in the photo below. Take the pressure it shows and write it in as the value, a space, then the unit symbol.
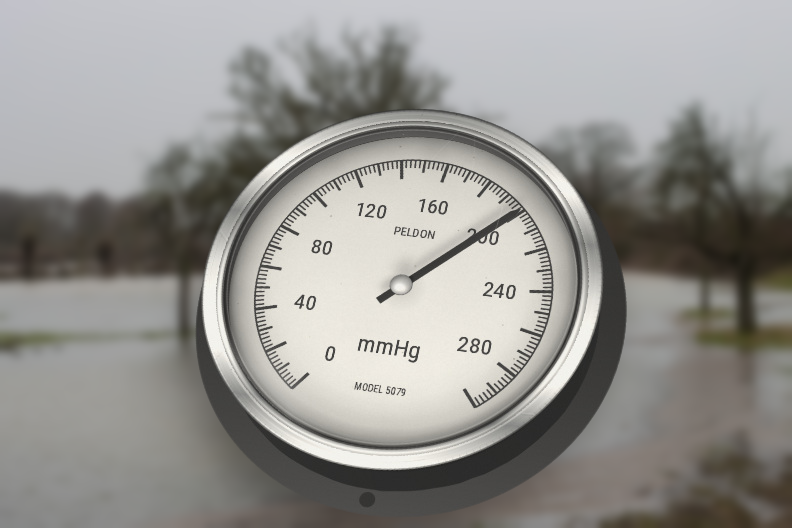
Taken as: 200 mmHg
